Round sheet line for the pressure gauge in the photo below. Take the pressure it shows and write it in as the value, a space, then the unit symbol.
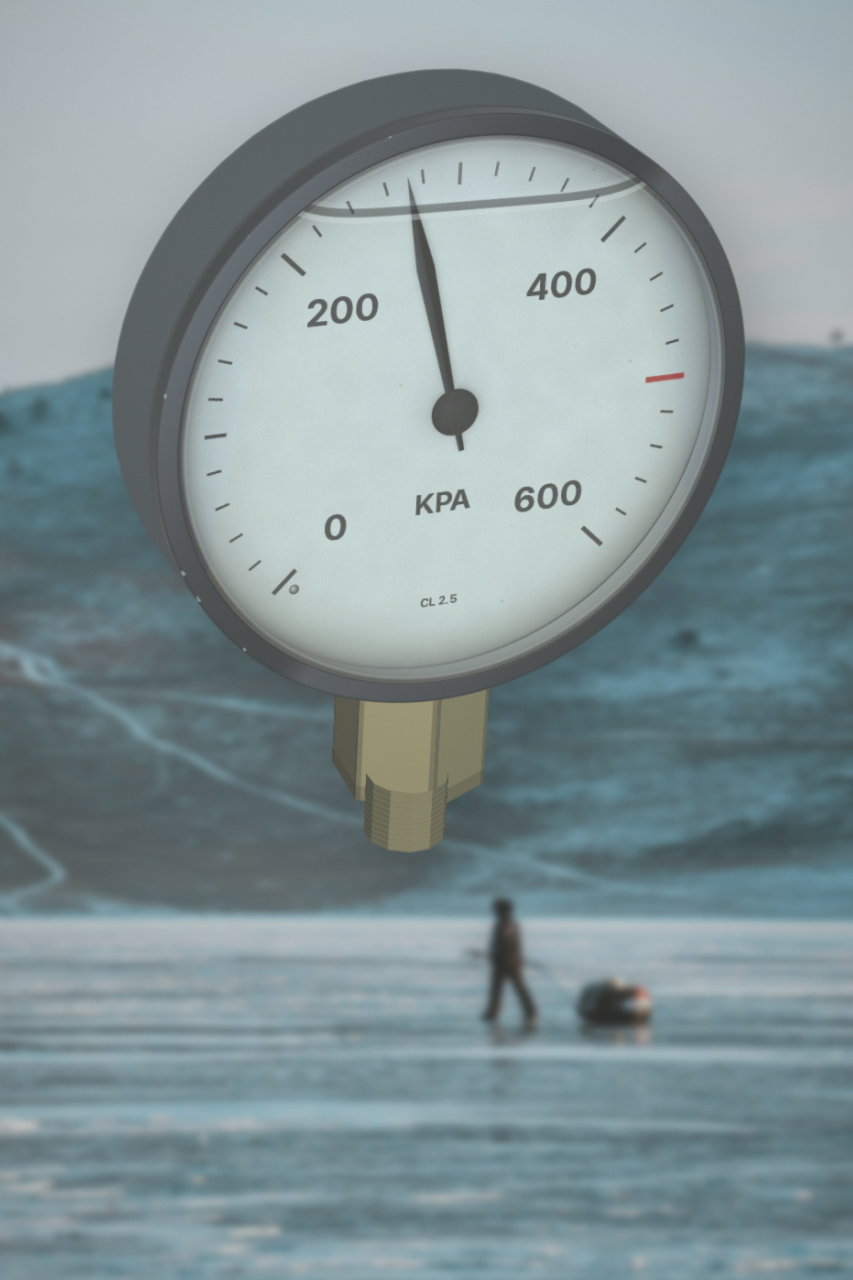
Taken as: 270 kPa
